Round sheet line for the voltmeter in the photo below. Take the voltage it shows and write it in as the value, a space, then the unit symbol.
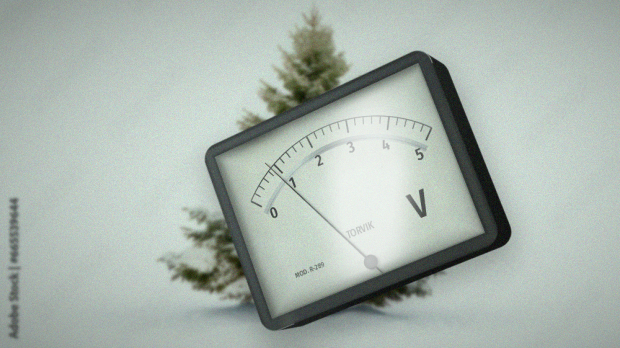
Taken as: 0.9 V
